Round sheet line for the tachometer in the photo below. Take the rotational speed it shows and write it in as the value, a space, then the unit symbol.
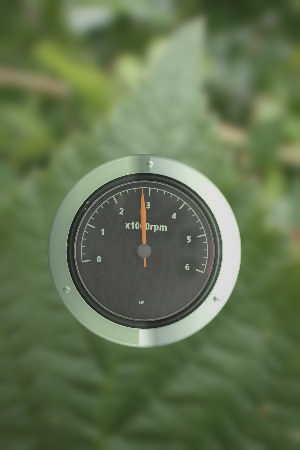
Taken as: 2800 rpm
